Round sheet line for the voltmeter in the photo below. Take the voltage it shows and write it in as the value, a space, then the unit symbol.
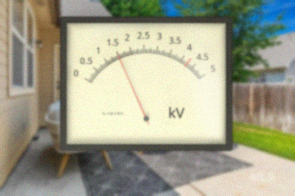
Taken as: 1.5 kV
